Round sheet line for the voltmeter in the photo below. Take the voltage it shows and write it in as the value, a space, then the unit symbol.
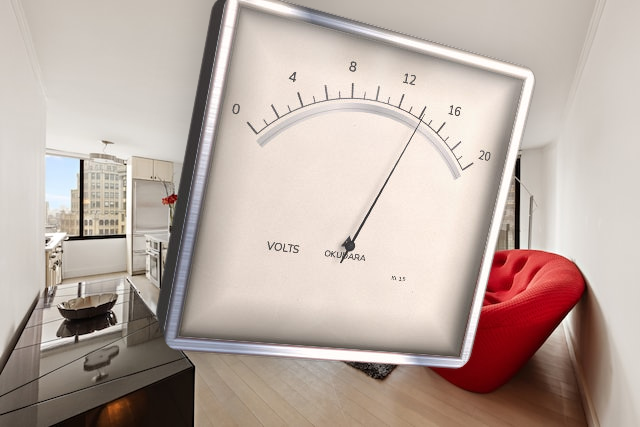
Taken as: 14 V
